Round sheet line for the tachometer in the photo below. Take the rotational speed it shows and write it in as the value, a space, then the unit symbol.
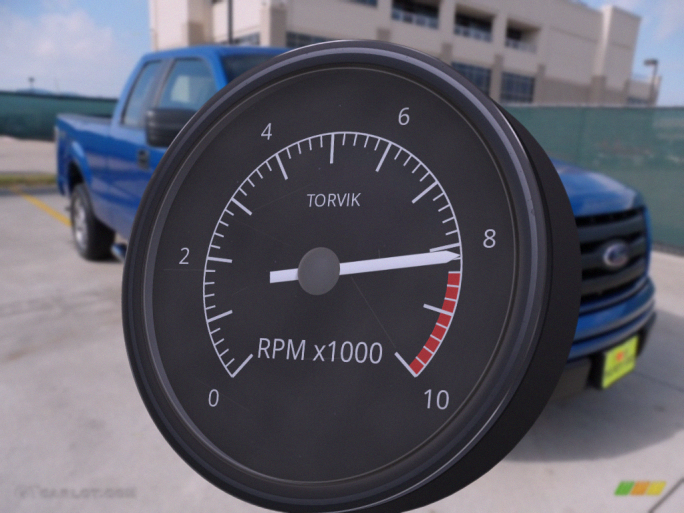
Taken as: 8200 rpm
